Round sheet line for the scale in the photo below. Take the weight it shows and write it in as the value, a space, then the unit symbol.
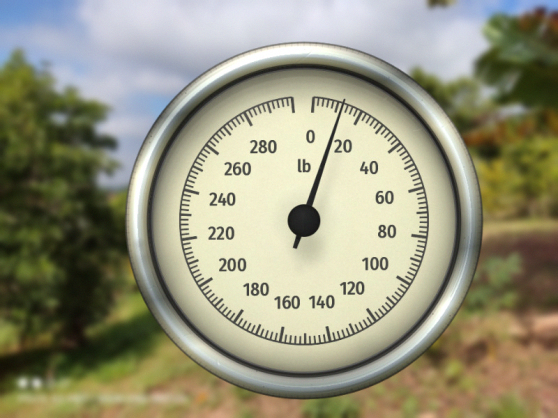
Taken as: 12 lb
